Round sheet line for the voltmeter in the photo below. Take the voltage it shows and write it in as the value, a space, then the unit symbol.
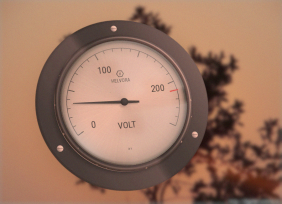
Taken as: 35 V
